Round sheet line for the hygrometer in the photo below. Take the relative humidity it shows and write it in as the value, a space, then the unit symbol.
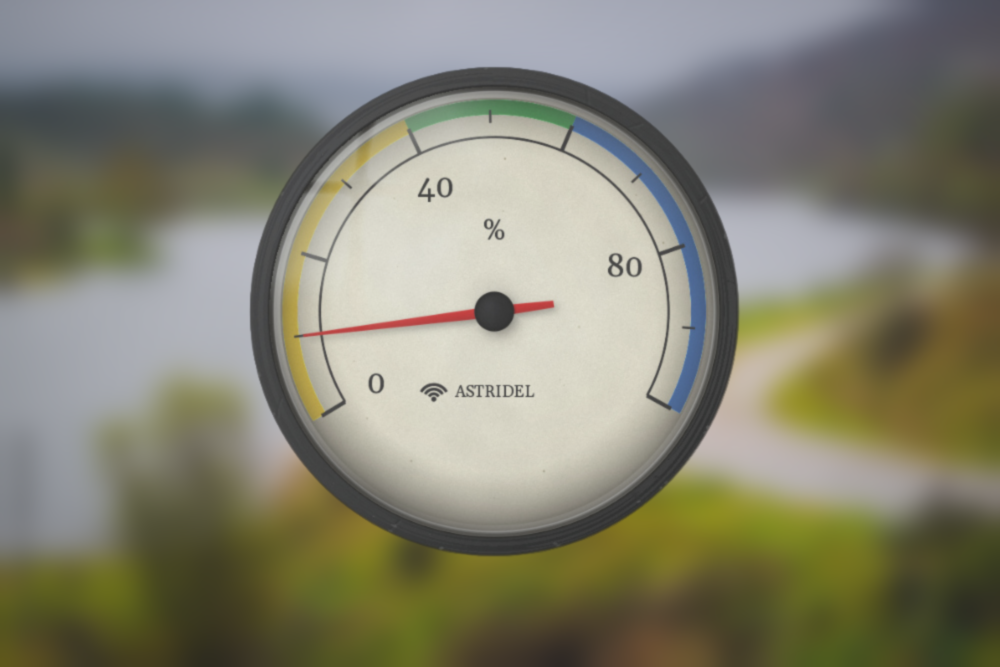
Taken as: 10 %
